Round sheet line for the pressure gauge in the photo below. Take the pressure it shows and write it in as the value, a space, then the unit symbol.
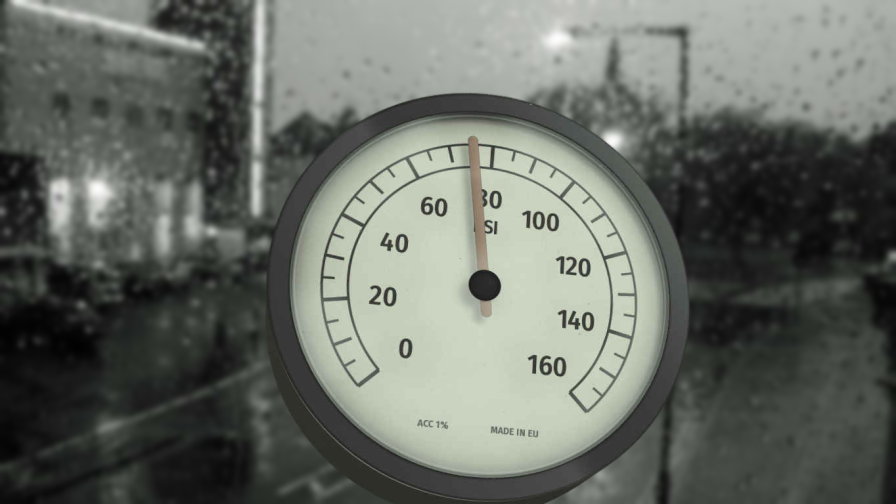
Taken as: 75 psi
